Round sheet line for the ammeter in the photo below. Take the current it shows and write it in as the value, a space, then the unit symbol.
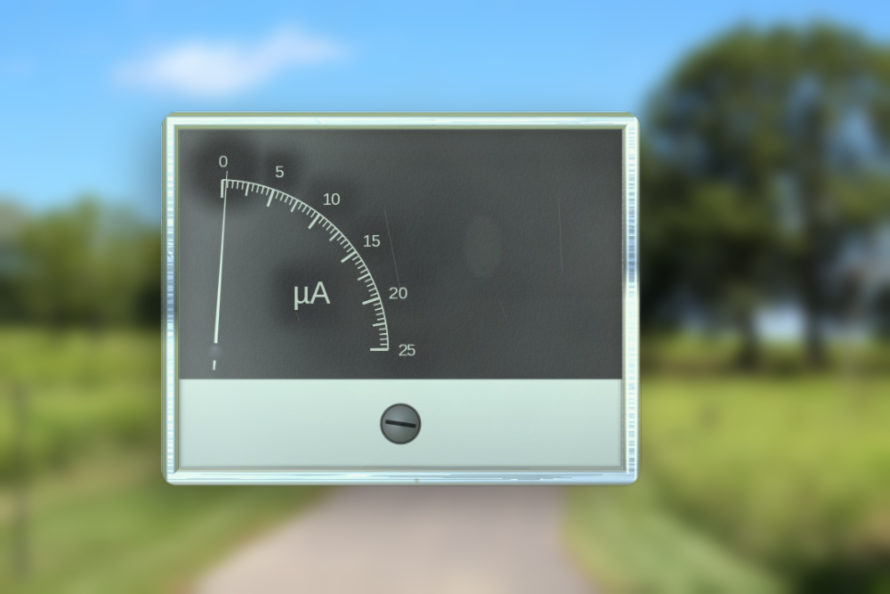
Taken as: 0.5 µA
